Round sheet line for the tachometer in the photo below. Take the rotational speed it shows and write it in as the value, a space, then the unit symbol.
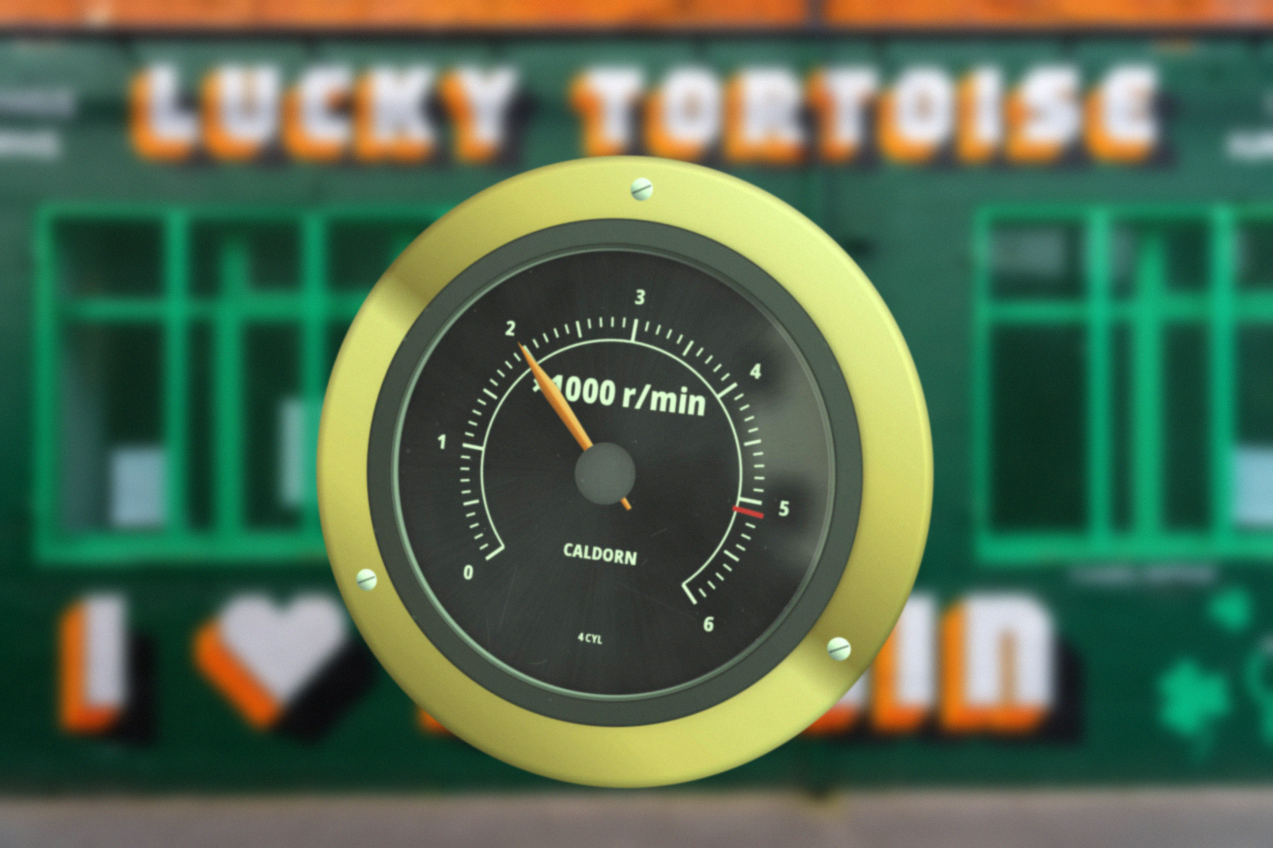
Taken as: 2000 rpm
